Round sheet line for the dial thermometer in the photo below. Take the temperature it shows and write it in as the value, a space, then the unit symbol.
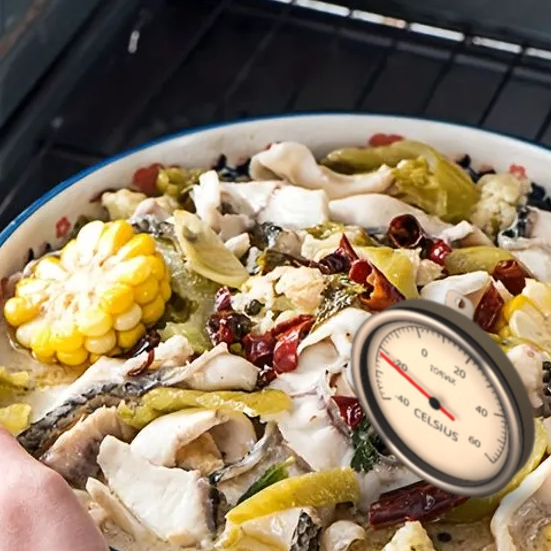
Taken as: -20 °C
